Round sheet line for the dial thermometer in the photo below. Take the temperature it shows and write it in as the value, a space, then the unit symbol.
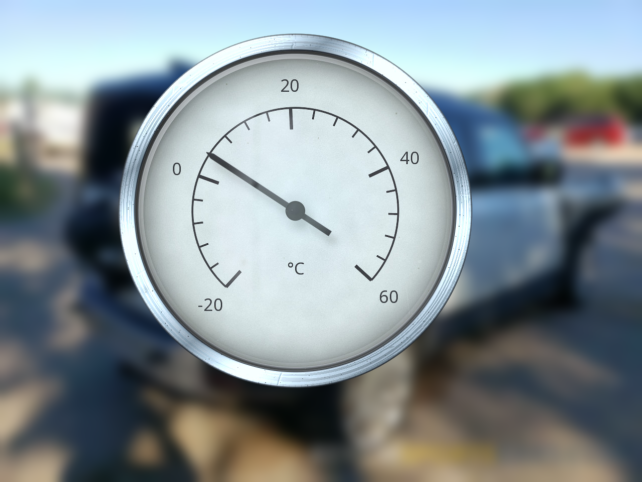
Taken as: 4 °C
